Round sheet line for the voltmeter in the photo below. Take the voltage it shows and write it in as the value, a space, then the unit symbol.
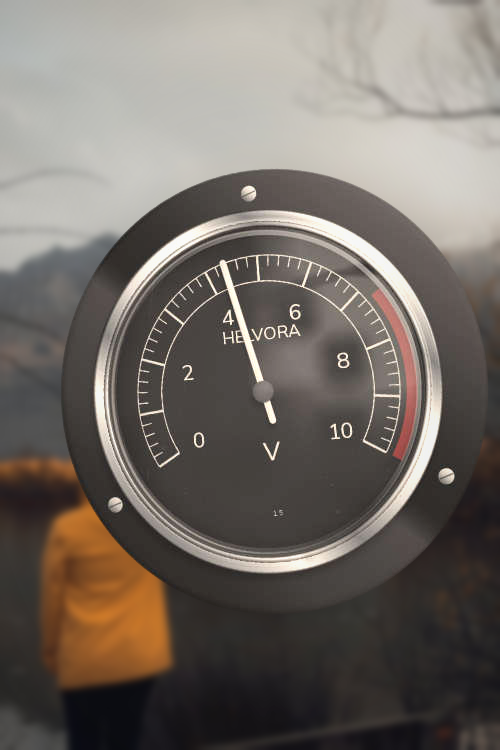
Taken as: 4.4 V
